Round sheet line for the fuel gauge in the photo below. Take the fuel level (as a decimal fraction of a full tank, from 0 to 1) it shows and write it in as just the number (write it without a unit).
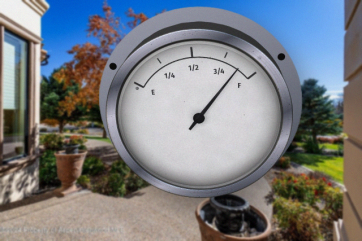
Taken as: 0.875
